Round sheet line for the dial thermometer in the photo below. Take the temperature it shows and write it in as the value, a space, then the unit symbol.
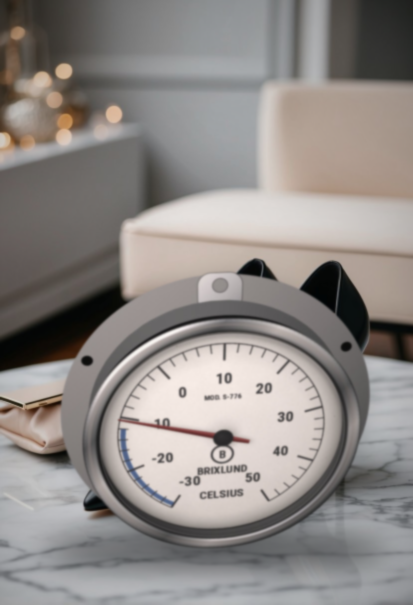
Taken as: -10 °C
